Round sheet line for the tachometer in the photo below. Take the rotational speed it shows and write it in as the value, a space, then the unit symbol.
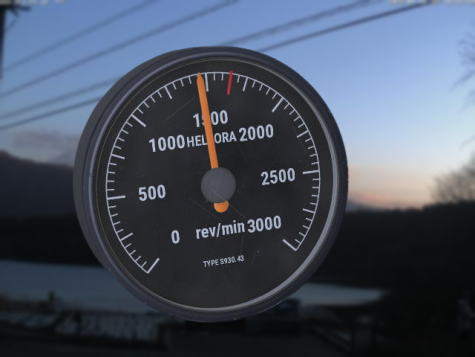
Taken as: 1450 rpm
